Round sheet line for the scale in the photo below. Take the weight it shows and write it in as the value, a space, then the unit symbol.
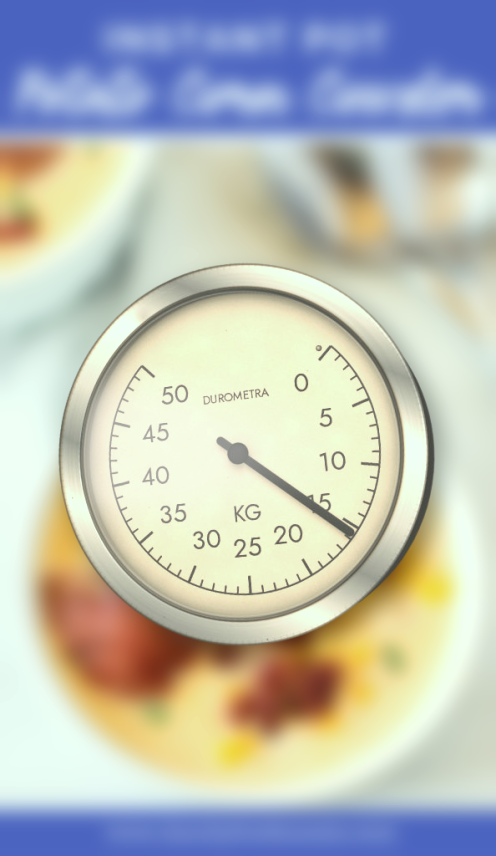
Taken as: 15.5 kg
